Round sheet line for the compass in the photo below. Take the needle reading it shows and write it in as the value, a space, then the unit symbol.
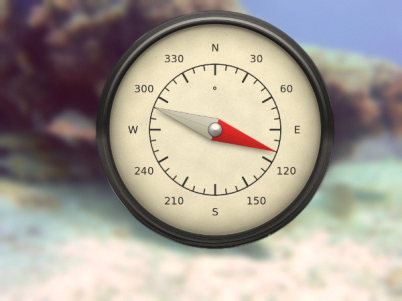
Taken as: 110 °
